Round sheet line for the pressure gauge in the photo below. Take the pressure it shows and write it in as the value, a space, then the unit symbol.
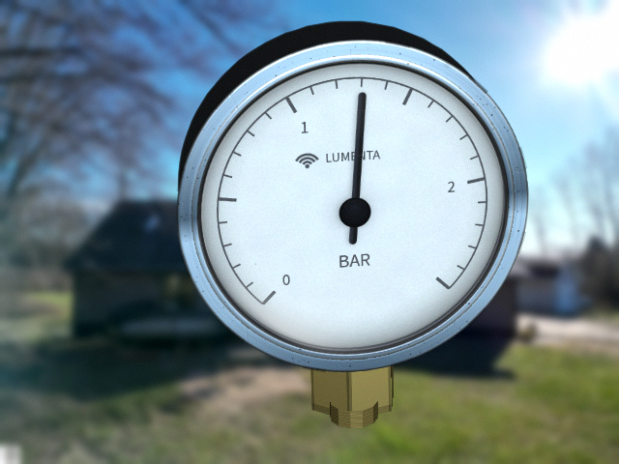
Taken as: 1.3 bar
